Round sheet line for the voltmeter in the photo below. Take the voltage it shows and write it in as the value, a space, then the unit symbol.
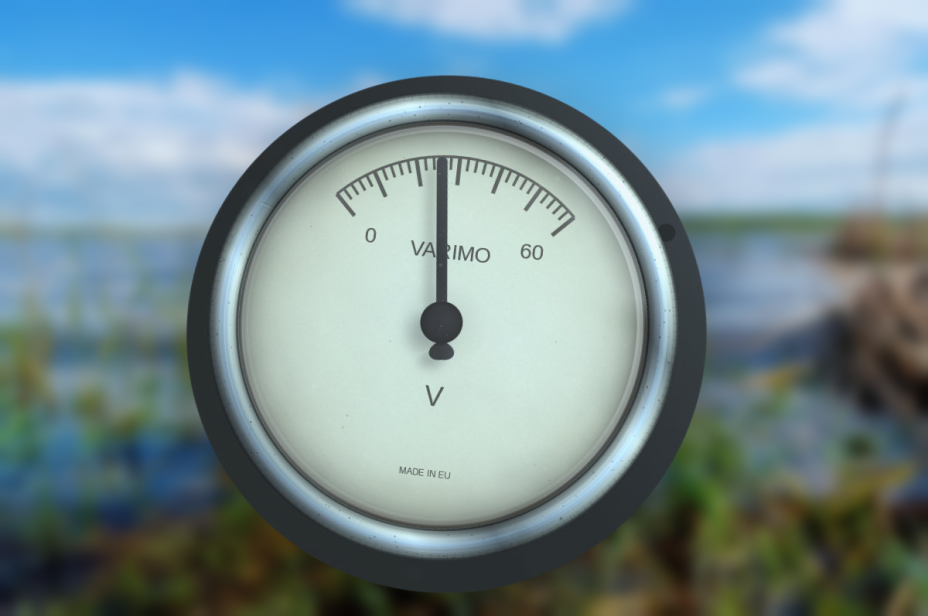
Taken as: 26 V
